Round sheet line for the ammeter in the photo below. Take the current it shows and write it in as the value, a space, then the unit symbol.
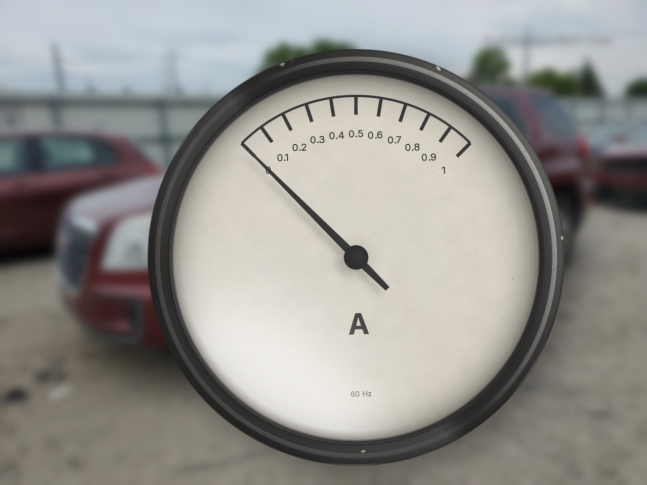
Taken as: 0 A
